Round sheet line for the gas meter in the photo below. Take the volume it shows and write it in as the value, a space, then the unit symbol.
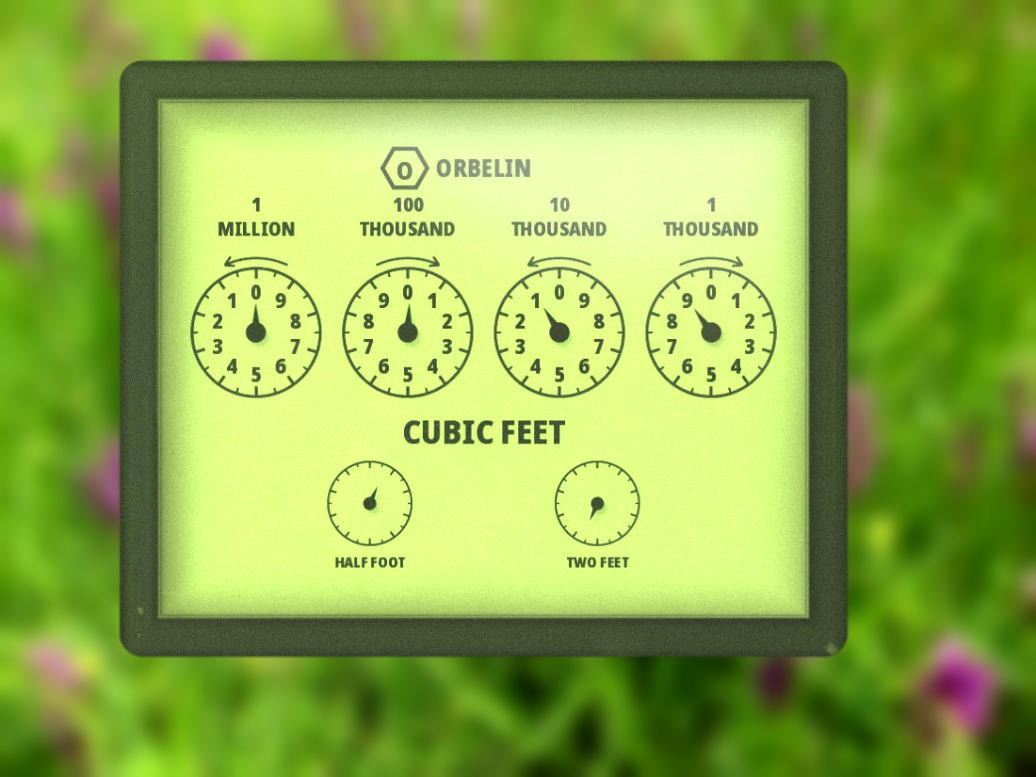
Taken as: 900 ft³
